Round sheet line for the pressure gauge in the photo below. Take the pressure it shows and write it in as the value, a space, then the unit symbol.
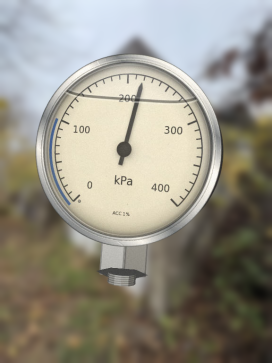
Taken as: 220 kPa
